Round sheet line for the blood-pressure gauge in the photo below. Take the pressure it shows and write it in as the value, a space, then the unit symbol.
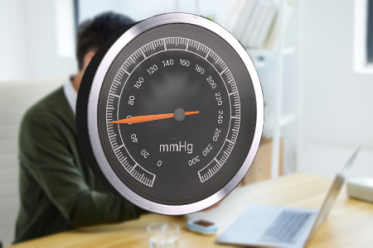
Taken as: 60 mmHg
